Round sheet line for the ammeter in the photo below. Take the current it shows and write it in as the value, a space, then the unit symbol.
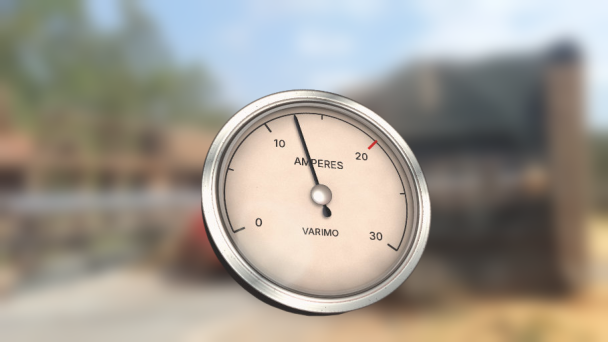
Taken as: 12.5 A
